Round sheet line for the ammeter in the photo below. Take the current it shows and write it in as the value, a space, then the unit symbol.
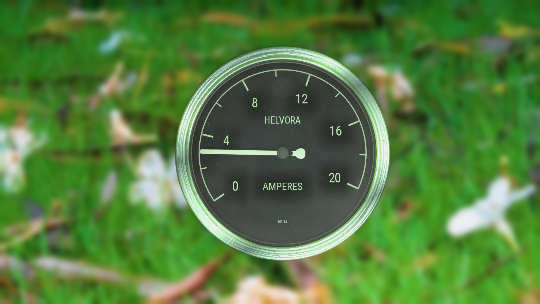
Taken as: 3 A
